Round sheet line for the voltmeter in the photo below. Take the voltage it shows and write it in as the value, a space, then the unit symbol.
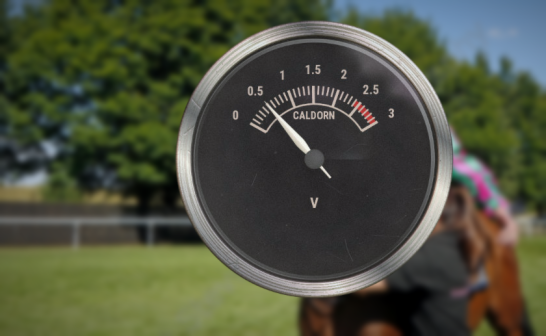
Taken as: 0.5 V
